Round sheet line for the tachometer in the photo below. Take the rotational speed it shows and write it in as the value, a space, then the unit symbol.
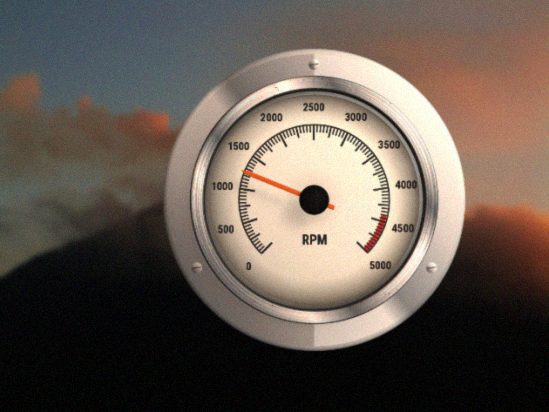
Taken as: 1250 rpm
